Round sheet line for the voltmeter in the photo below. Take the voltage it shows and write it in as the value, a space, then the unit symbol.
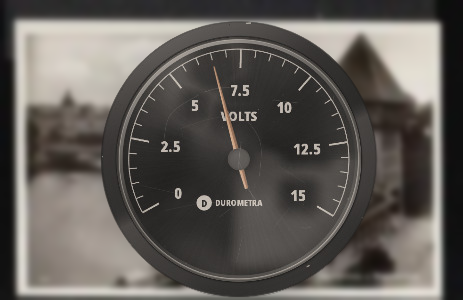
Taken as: 6.5 V
